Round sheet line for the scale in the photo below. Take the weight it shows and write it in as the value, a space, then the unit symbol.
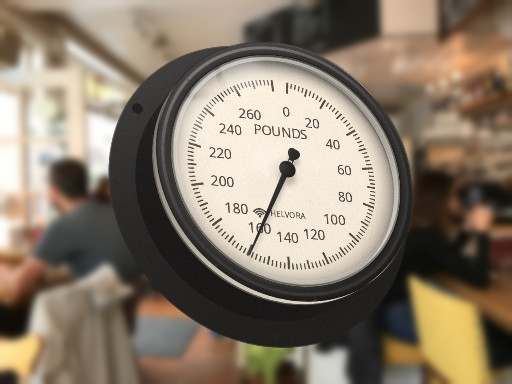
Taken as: 160 lb
